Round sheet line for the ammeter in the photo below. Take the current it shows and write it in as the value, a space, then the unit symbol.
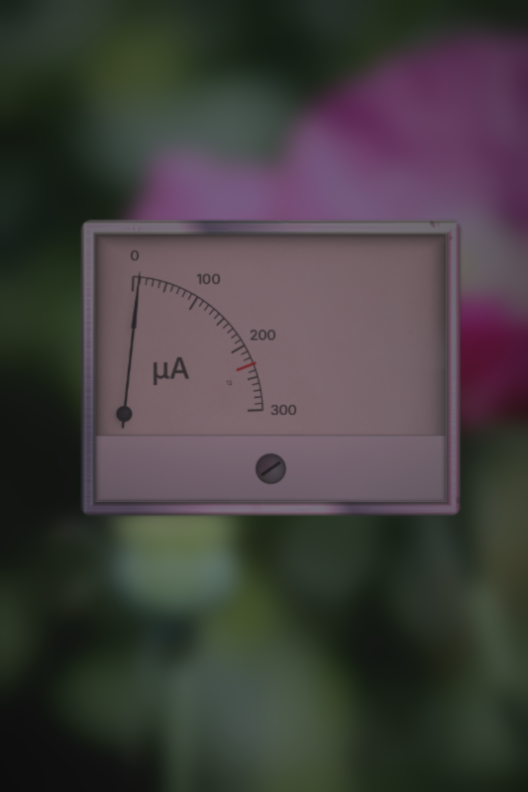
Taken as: 10 µA
